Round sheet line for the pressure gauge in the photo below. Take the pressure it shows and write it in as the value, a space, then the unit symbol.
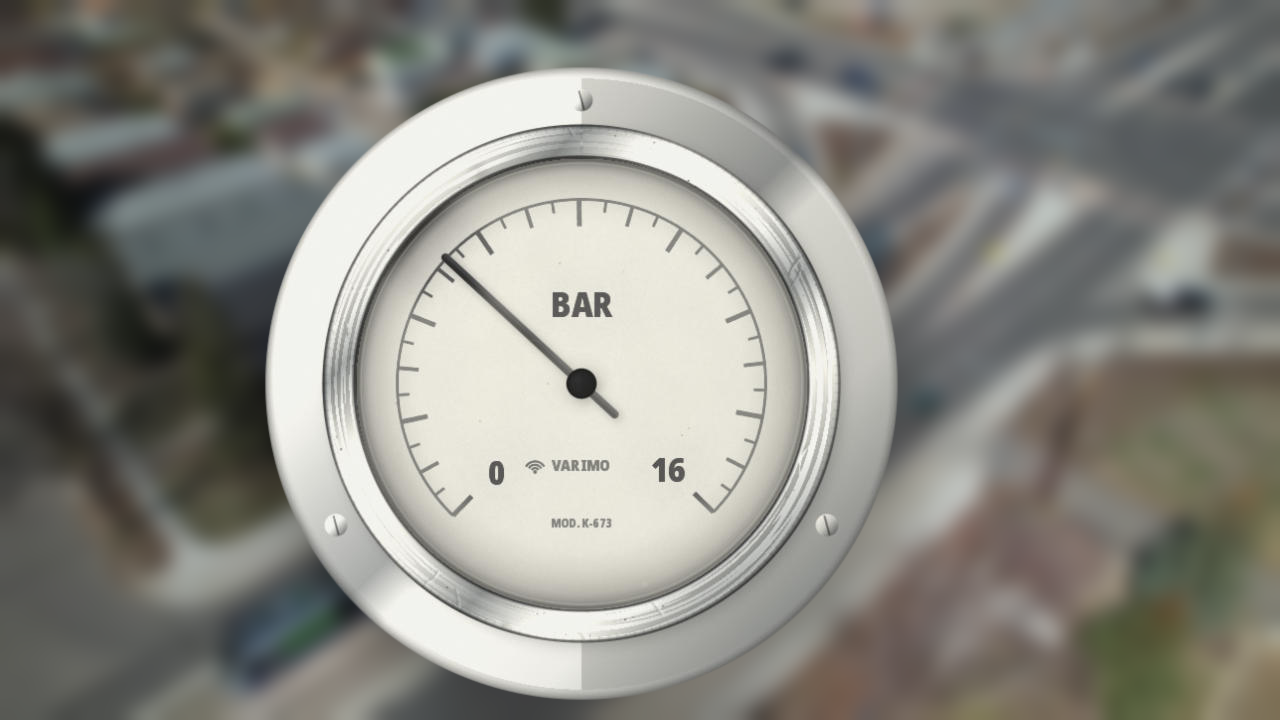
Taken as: 5.25 bar
